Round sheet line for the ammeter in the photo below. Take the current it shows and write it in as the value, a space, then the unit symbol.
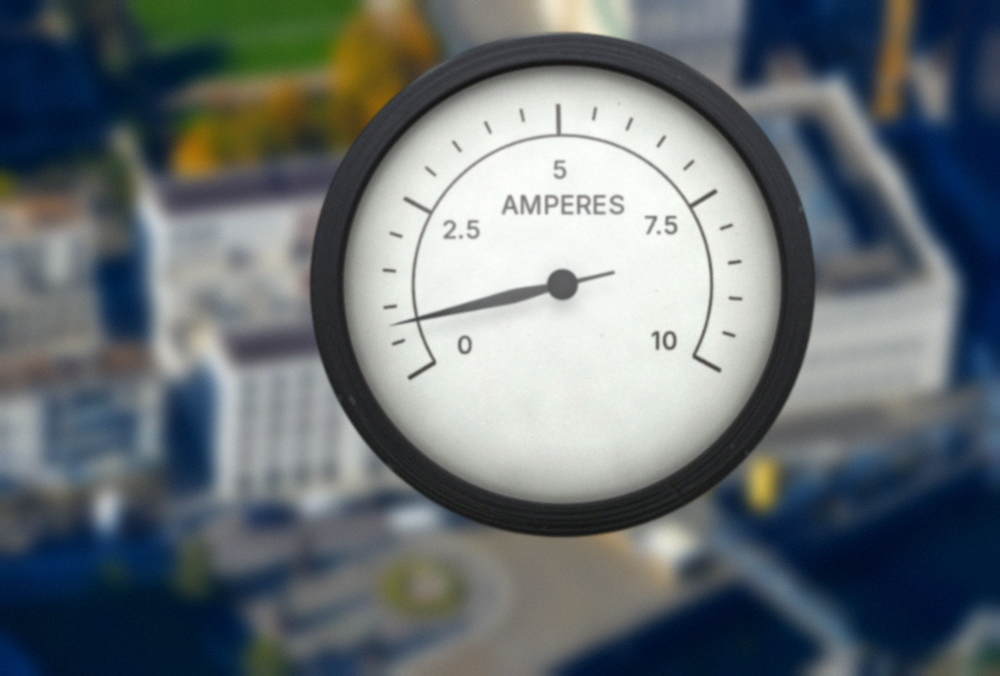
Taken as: 0.75 A
